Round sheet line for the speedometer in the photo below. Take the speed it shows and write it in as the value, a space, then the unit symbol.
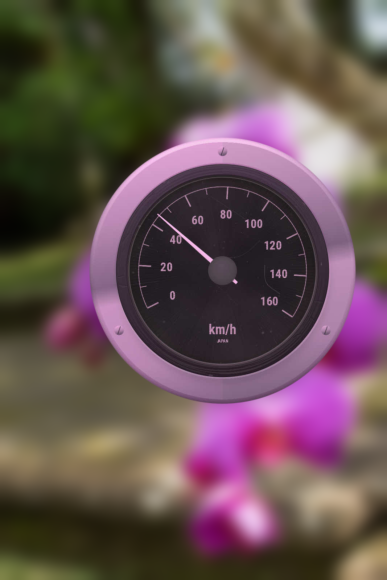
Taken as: 45 km/h
